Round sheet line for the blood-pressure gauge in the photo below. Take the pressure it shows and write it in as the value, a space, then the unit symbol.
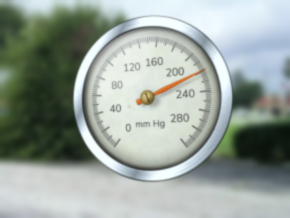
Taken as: 220 mmHg
